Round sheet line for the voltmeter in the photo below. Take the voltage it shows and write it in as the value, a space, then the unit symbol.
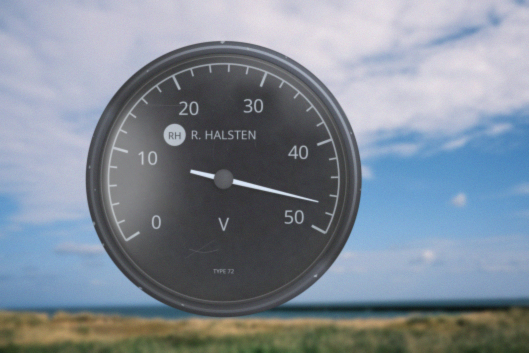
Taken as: 47 V
